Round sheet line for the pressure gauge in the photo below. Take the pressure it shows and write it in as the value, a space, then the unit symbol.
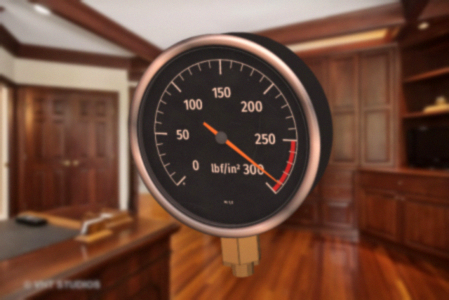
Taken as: 290 psi
